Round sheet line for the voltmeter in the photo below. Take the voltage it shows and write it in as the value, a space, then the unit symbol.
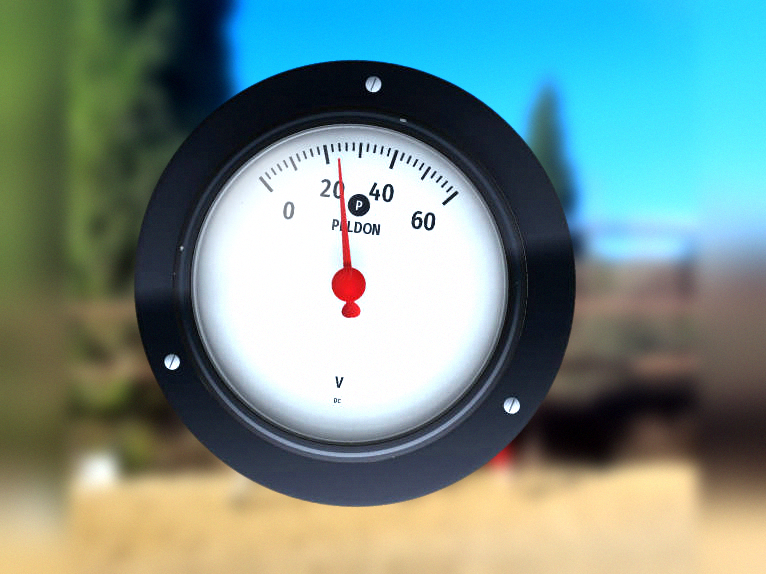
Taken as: 24 V
